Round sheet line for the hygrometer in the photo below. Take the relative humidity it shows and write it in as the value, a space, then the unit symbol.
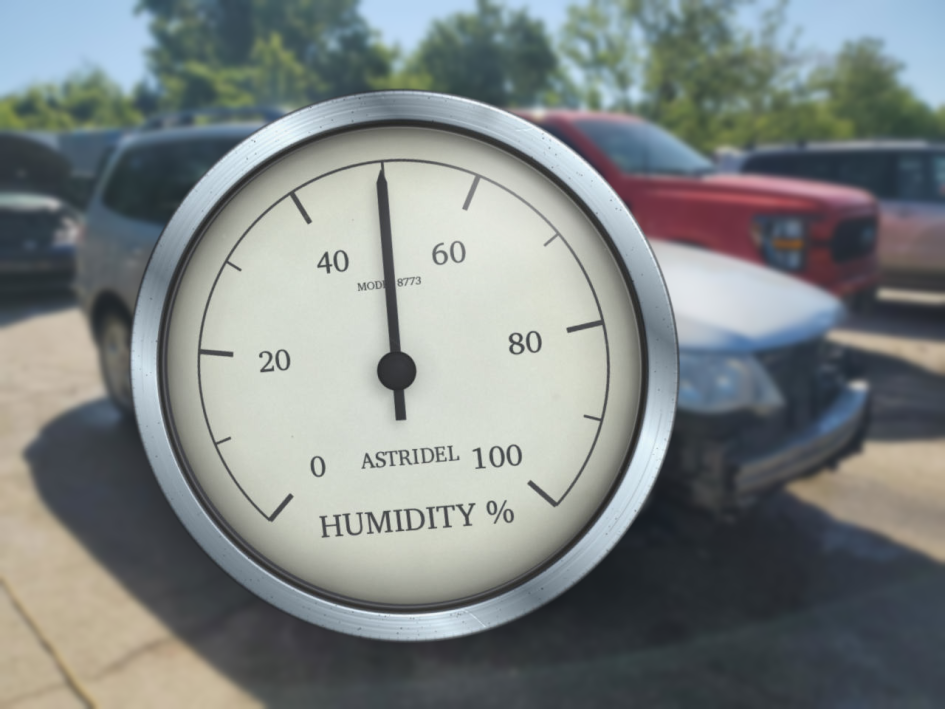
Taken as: 50 %
